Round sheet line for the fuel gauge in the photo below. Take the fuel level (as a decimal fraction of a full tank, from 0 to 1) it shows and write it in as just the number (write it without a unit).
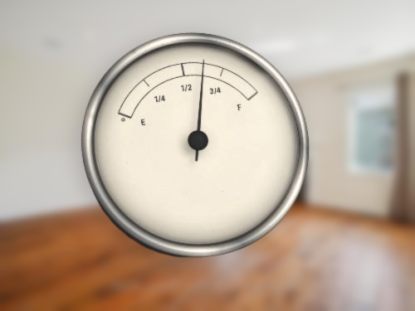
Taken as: 0.625
